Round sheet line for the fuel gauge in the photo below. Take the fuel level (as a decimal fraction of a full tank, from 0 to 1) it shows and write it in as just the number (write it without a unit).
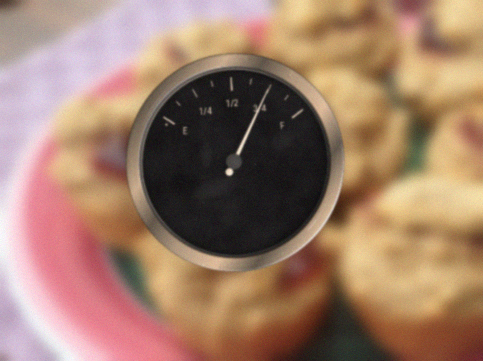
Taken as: 0.75
